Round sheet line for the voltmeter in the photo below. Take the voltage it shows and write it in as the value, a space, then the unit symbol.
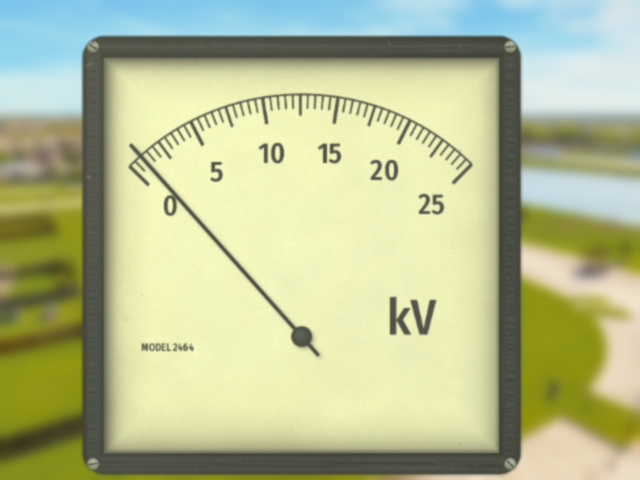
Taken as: 1 kV
